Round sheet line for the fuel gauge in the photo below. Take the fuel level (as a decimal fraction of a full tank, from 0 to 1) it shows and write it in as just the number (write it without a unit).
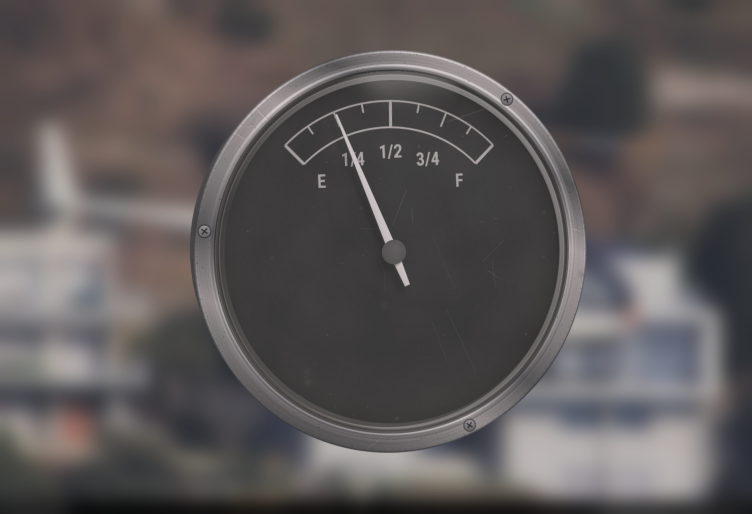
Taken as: 0.25
